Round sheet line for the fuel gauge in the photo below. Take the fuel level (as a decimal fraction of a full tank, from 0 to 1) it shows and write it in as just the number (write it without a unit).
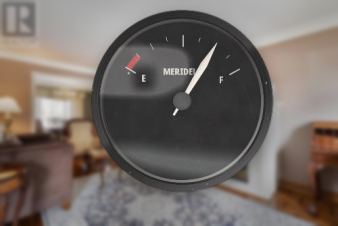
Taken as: 0.75
